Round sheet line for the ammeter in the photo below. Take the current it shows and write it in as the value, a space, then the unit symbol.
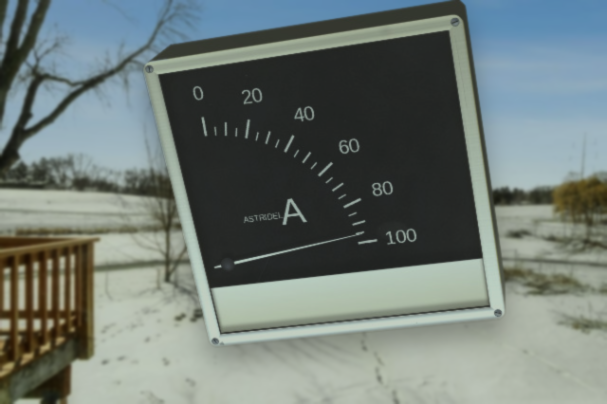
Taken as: 95 A
